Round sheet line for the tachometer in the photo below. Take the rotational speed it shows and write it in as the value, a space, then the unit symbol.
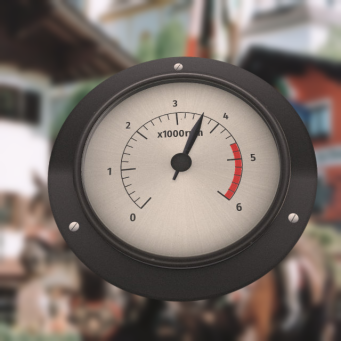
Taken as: 3600 rpm
